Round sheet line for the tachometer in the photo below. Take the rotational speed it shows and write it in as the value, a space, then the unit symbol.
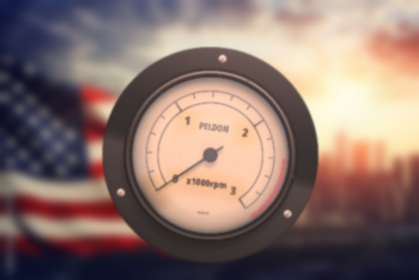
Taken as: 0 rpm
